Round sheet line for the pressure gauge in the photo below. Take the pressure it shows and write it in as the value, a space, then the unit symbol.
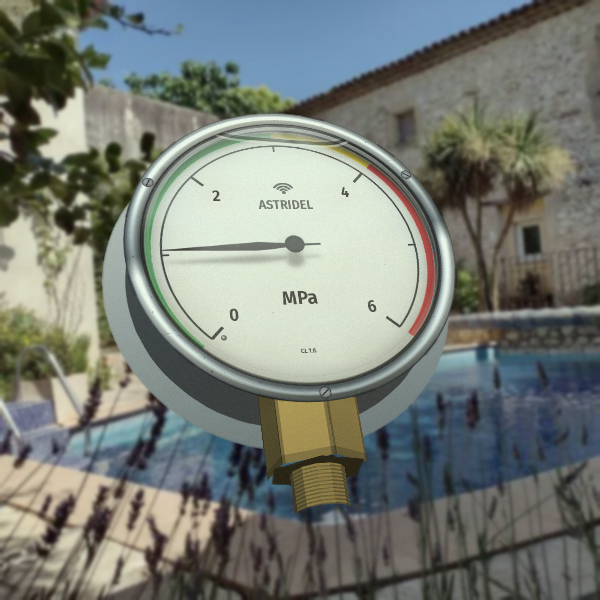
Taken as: 1 MPa
